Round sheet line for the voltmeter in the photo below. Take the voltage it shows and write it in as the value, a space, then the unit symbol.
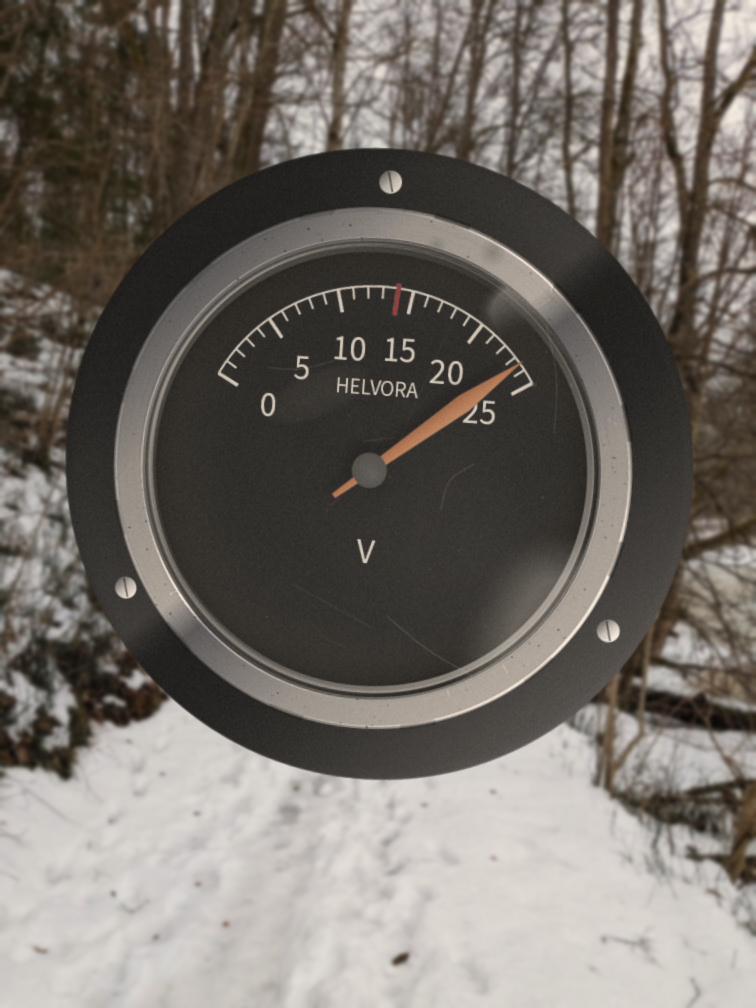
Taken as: 23.5 V
